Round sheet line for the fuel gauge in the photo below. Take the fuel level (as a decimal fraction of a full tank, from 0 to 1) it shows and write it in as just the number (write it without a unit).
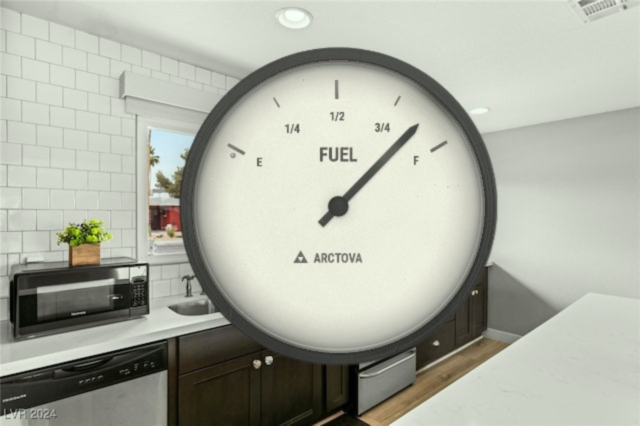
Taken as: 0.875
